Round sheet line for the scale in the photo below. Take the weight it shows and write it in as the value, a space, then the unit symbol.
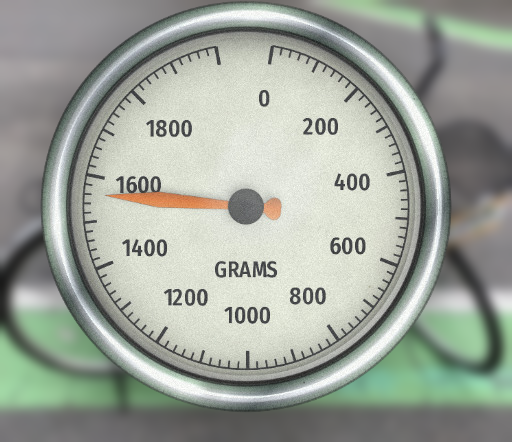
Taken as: 1560 g
